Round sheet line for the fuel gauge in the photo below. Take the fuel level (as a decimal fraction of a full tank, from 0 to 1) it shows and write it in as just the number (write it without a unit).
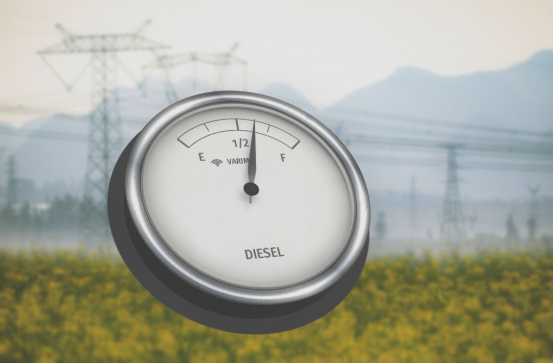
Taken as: 0.625
